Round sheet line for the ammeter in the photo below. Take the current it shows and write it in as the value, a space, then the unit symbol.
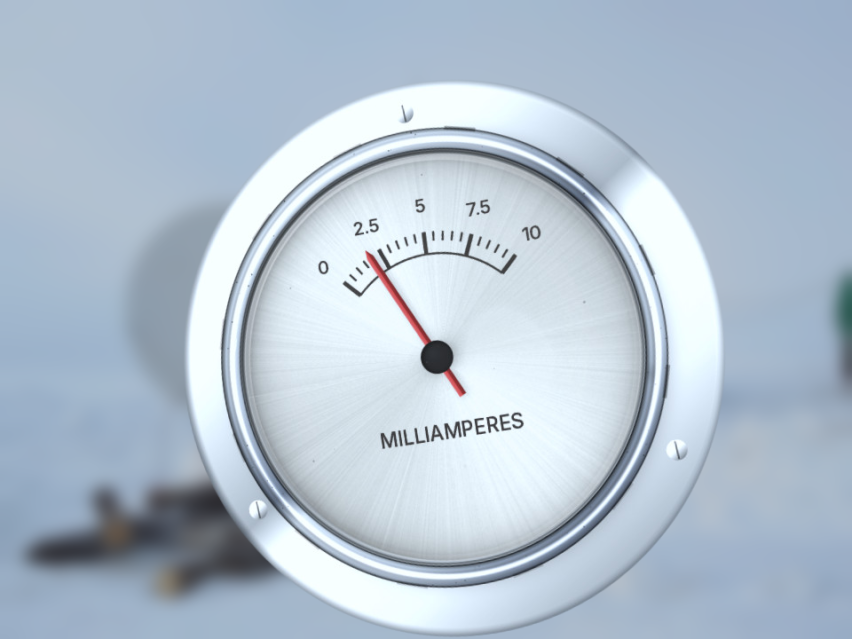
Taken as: 2 mA
